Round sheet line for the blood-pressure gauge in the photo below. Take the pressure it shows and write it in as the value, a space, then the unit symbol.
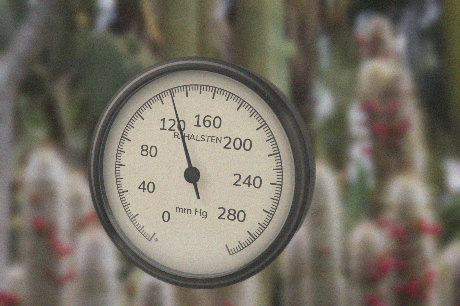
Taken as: 130 mmHg
